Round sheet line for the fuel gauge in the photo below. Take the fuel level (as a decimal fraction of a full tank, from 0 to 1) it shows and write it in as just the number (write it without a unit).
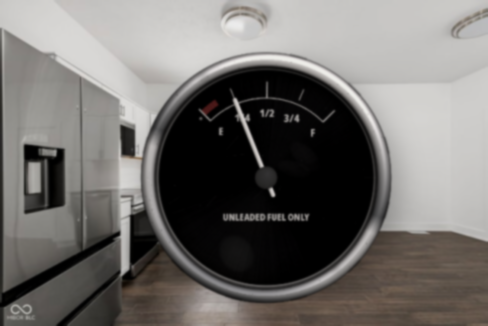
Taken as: 0.25
